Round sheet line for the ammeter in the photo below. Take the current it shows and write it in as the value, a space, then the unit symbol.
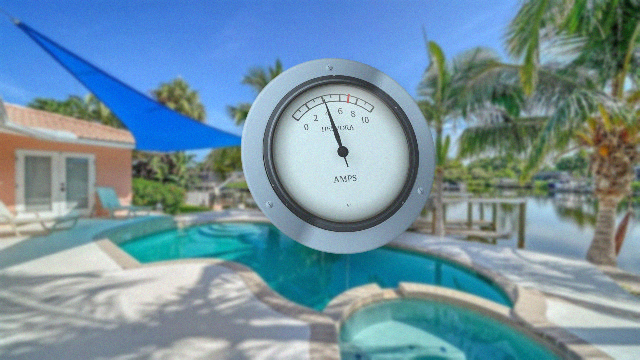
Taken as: 4 A
